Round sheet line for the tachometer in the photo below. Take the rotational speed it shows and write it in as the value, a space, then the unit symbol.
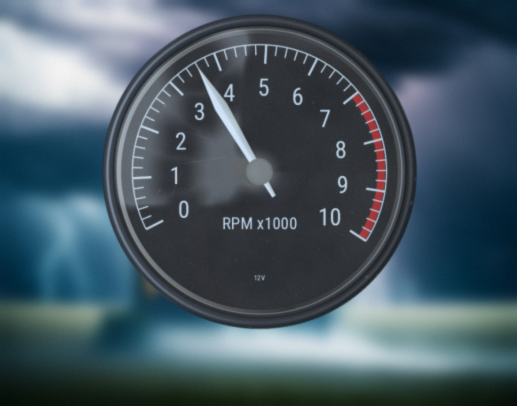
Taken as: 3600 rpm
